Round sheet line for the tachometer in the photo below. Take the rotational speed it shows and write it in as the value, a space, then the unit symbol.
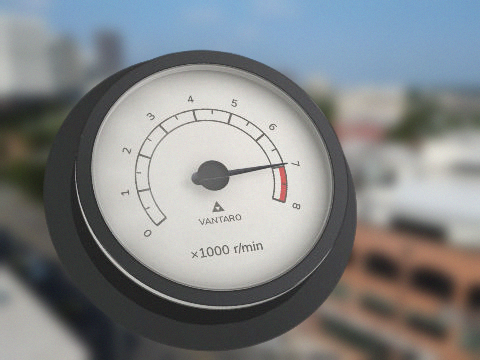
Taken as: 7000 rpm
